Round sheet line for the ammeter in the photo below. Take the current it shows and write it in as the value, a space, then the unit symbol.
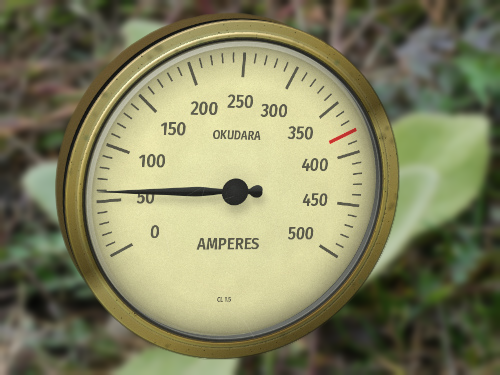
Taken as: 60 A
